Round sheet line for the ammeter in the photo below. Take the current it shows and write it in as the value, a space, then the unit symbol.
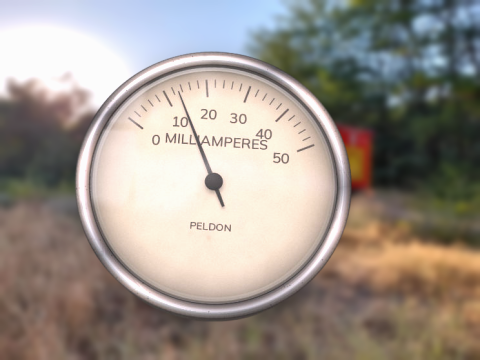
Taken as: 13 mA
